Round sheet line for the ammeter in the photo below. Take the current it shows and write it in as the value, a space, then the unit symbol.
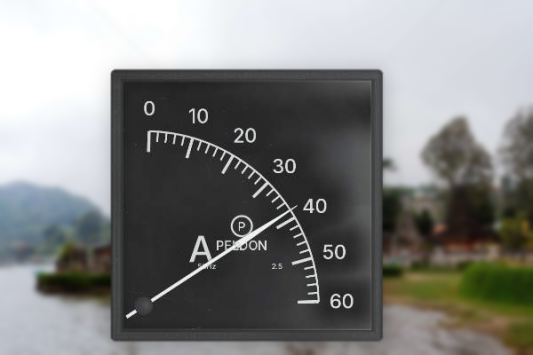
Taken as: 38 A
